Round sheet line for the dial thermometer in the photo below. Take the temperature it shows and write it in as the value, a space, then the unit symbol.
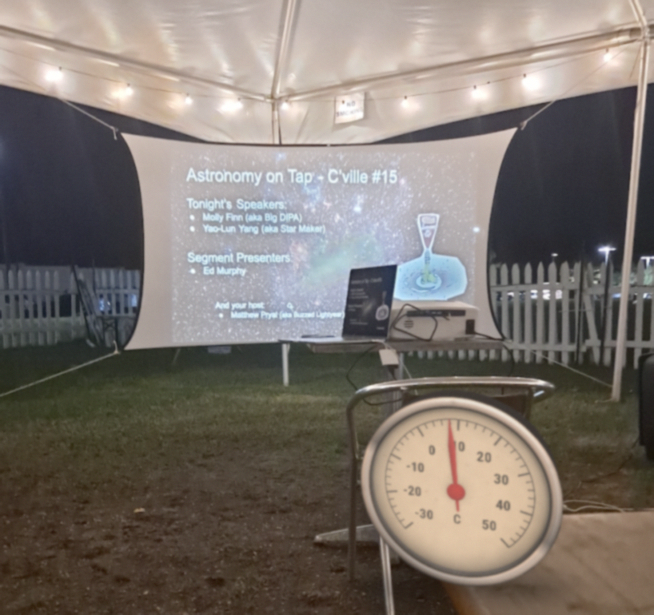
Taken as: 8 °C
